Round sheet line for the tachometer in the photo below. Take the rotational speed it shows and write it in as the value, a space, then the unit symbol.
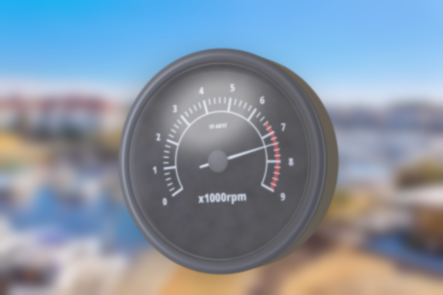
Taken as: 7400 rpm
